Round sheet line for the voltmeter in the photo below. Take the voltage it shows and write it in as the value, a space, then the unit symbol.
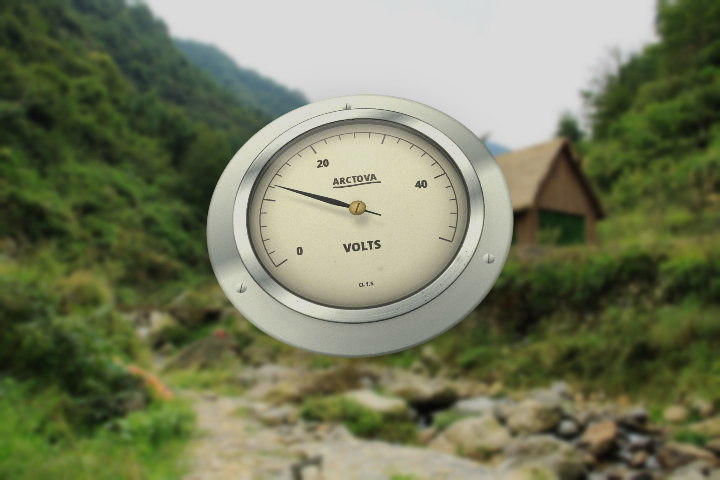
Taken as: 12 V
